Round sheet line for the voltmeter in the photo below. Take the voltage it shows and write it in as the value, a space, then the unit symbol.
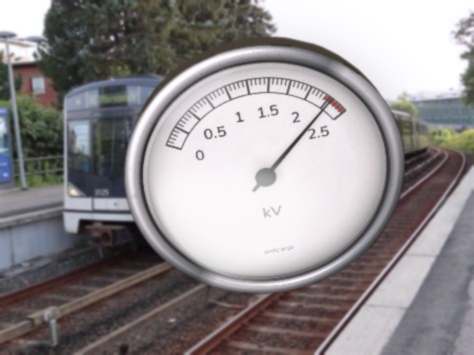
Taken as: 2.25 kV
